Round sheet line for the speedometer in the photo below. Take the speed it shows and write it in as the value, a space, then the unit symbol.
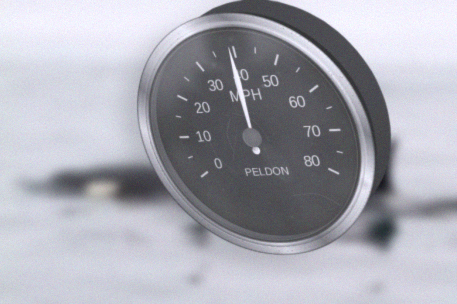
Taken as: 40 mph
